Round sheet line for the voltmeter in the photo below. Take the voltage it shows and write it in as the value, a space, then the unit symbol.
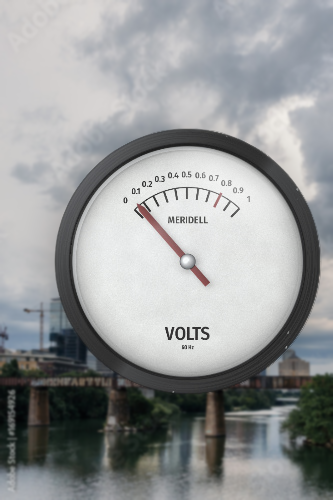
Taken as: 0.05 V
